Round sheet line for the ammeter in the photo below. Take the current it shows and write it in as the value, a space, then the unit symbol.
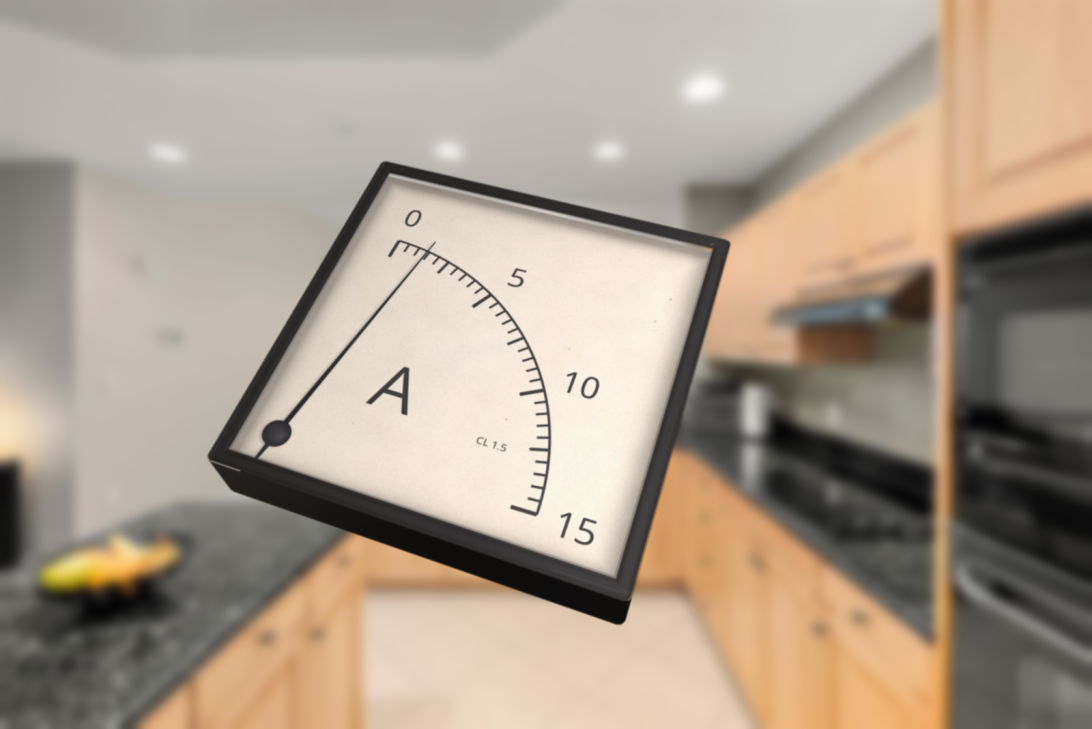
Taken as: 1.5 A
